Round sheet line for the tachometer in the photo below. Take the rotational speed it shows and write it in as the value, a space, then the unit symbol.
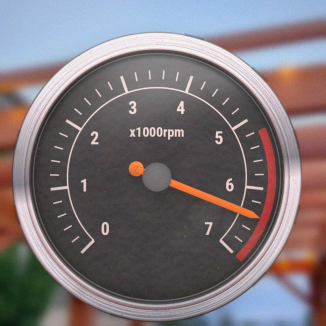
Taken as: 6400 rpm
